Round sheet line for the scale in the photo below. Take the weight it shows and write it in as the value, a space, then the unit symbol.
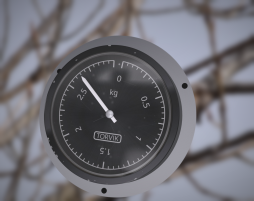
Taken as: 2.65 kg
